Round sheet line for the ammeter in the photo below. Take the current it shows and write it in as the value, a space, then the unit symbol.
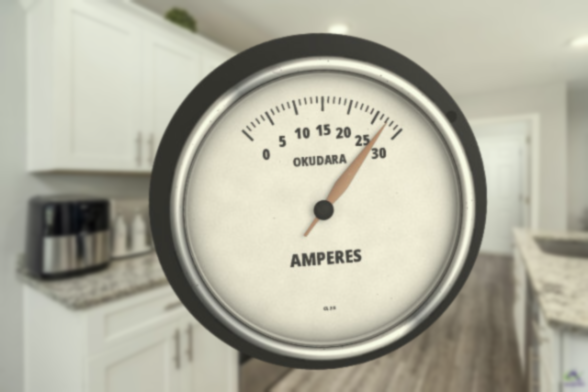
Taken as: 27 A
